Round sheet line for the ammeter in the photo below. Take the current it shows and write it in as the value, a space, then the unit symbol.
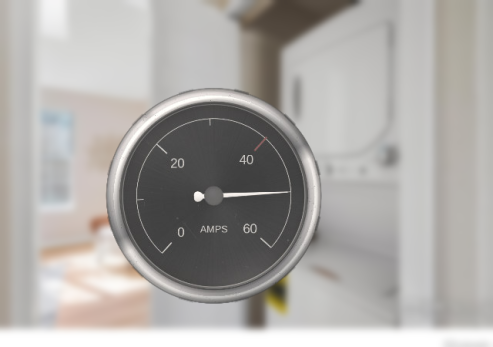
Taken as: 50 A
